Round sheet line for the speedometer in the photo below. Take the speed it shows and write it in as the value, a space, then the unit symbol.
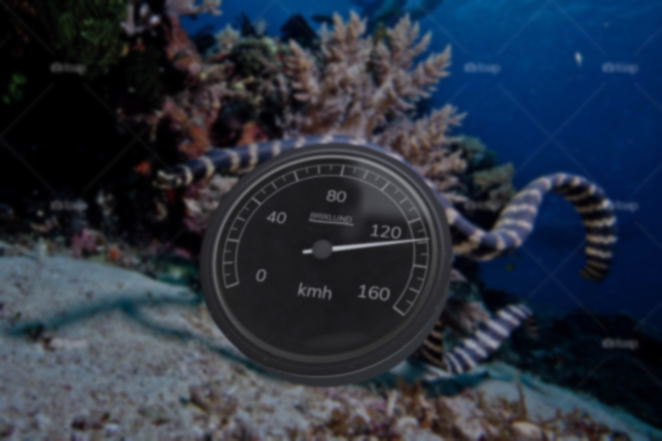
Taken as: 130 km/h
